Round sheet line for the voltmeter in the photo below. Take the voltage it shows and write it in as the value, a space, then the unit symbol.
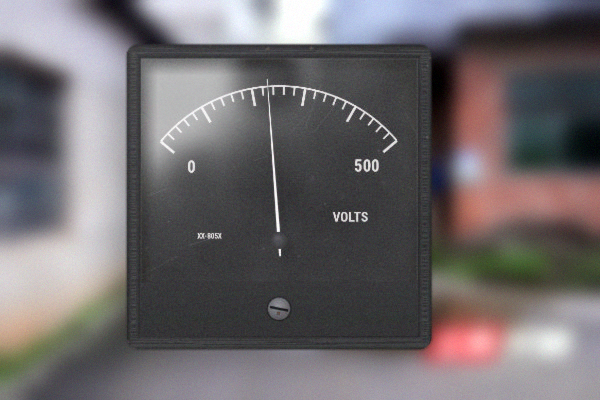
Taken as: 230 V
